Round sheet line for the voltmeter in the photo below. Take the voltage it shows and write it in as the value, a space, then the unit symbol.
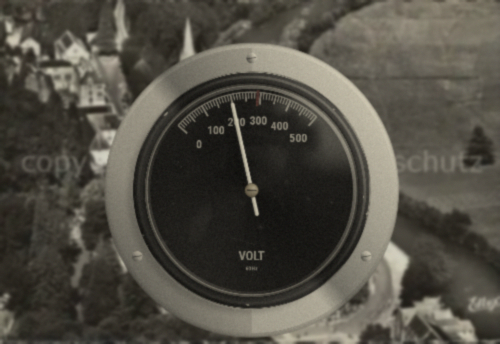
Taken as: 200 V
